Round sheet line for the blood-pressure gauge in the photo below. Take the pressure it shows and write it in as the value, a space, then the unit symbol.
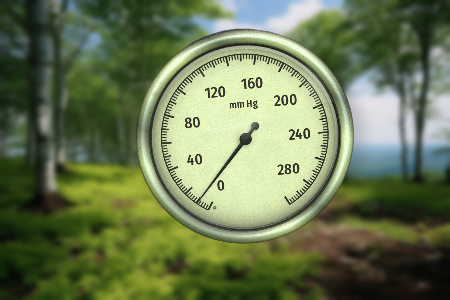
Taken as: 10 mmHg
